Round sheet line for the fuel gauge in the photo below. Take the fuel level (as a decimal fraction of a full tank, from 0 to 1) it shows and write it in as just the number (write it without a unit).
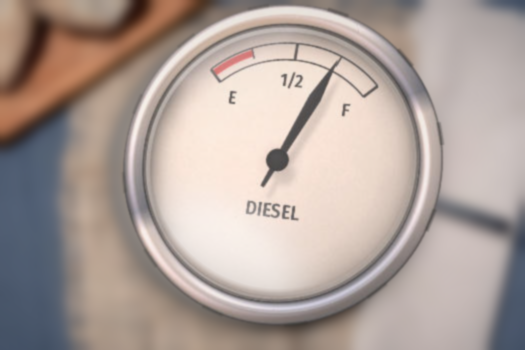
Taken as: 0.75
